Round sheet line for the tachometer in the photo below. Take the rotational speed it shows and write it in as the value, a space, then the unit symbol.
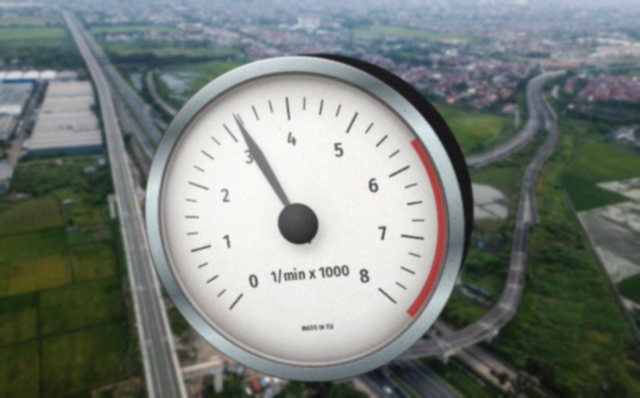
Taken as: 3250 rpm
